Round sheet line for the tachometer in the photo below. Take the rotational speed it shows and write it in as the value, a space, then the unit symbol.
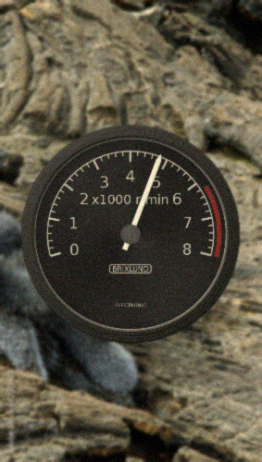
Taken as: 4800 rpm
